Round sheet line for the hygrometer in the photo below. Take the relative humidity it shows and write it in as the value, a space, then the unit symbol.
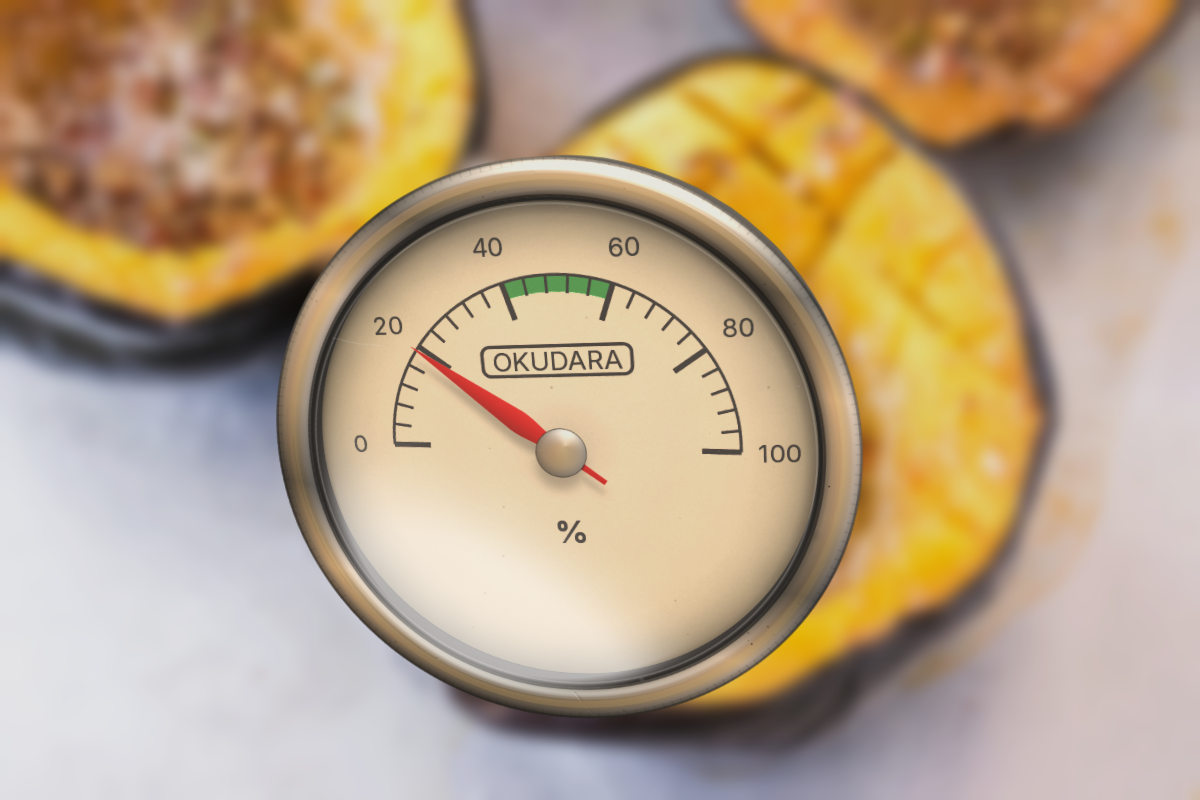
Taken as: 20 %
